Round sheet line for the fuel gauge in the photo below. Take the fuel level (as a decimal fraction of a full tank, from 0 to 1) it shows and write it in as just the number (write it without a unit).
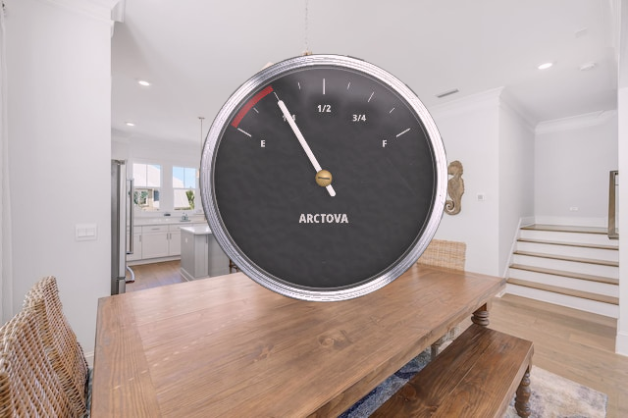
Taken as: 0.25
